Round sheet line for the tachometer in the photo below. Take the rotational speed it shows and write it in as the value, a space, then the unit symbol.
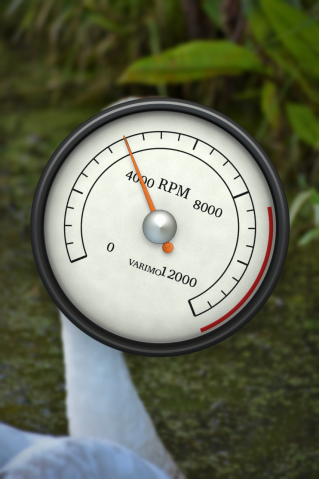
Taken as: 4000 rpm
